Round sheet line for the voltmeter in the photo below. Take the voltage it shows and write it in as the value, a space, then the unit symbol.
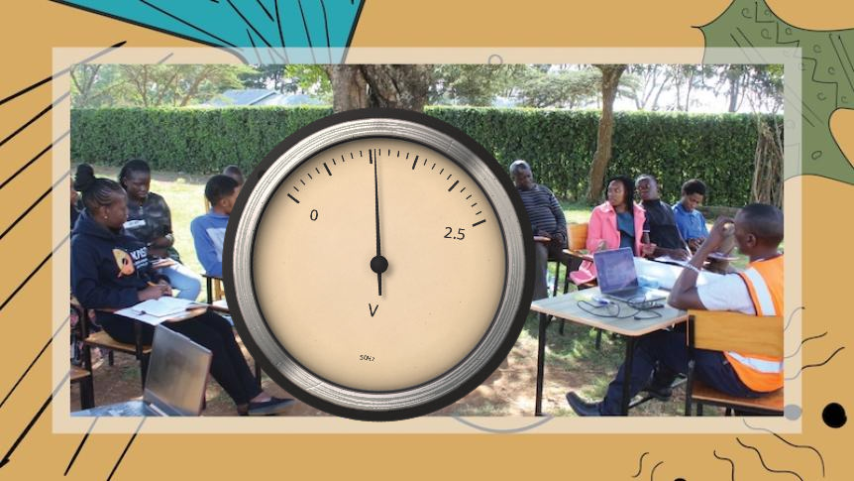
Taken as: 1.05 V
